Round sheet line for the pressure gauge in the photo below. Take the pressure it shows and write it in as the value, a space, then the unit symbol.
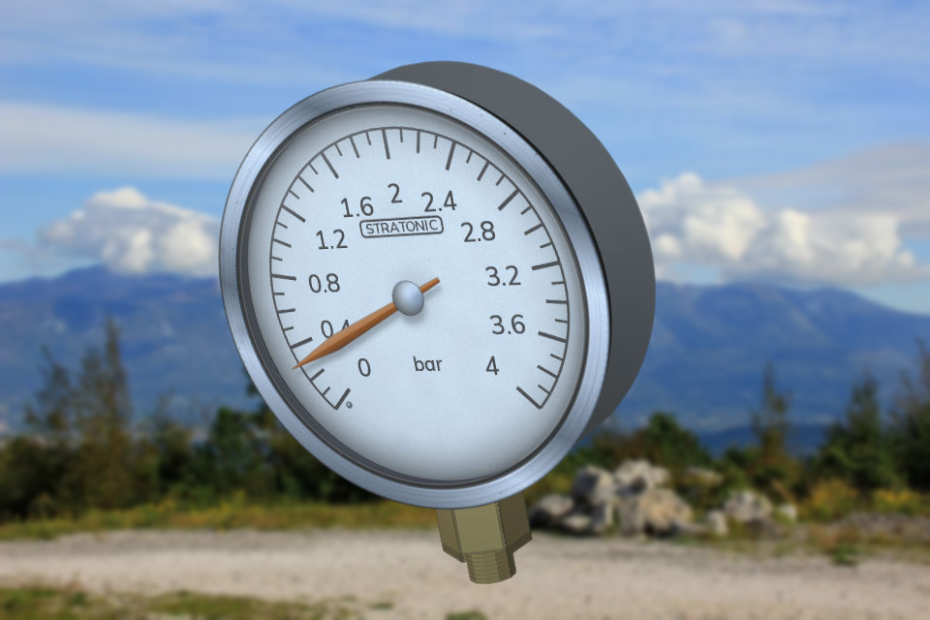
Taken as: 0.3 bar
